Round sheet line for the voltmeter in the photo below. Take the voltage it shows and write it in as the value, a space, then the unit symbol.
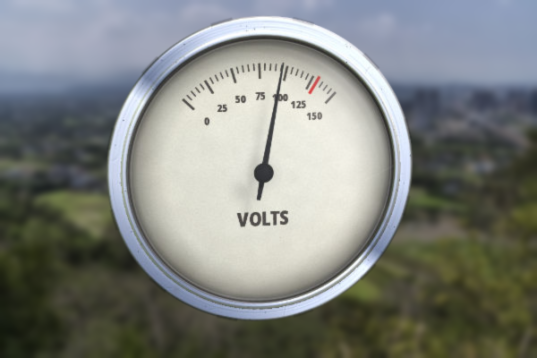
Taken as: 95 V
